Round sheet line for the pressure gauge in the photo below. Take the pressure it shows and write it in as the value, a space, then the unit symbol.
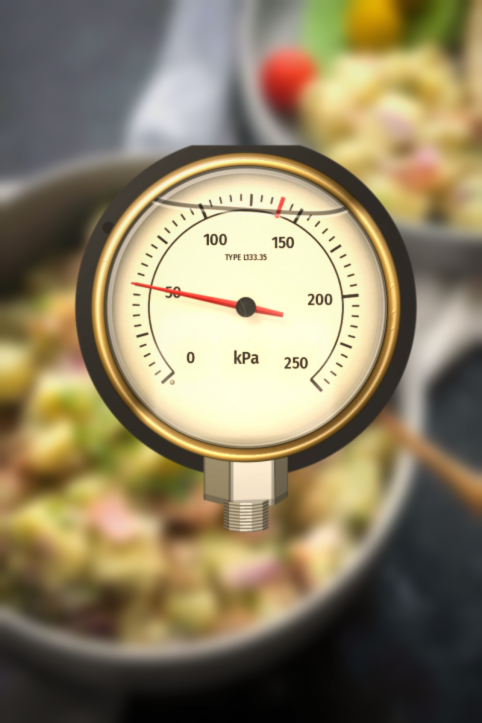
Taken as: 50 kPa
